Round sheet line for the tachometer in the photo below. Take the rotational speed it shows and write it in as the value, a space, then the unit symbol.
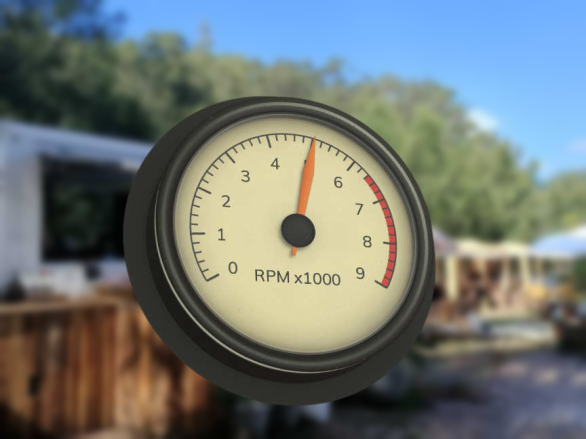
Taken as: 5000 rpm
